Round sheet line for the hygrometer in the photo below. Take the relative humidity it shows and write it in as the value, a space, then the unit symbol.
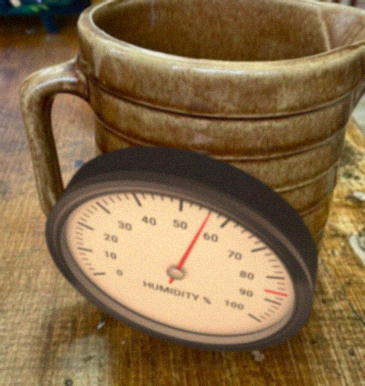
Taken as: 56 %
